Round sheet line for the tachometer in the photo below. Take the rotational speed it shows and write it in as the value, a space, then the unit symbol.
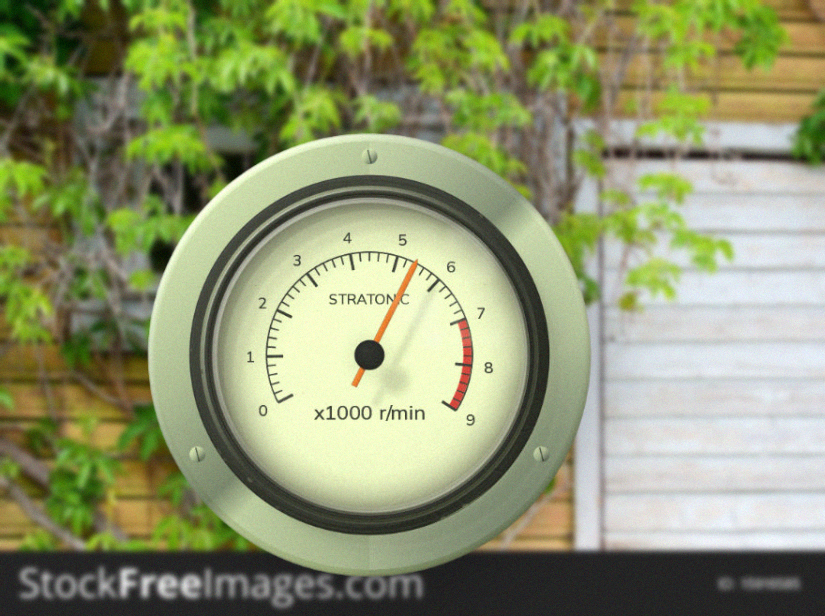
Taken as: 5400 rpm
